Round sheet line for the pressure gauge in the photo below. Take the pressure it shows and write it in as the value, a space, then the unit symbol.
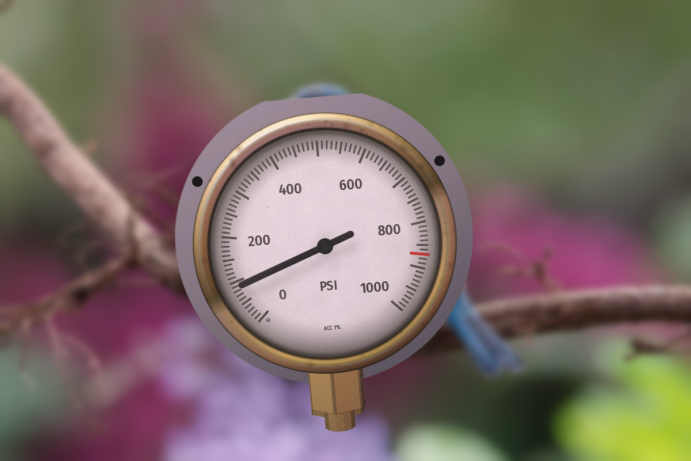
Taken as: 90 psi
